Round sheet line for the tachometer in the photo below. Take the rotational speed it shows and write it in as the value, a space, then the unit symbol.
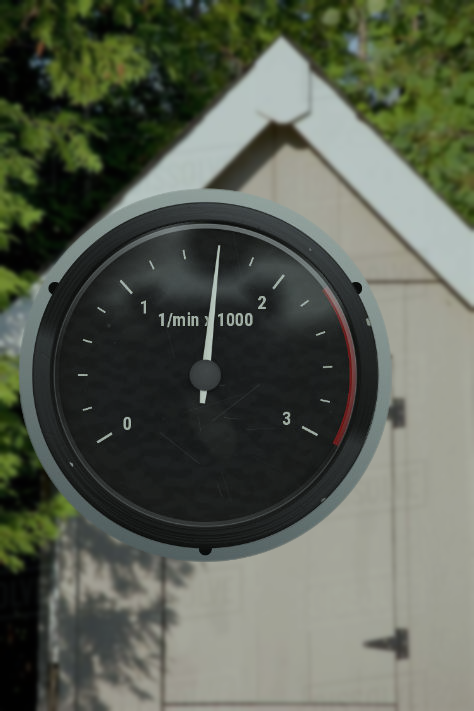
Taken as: 1600 rpm
